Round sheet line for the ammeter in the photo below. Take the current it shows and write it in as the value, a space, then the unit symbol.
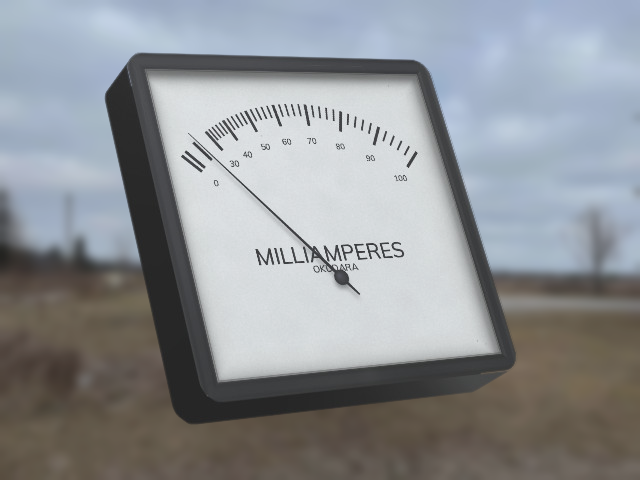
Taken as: 20 mA
